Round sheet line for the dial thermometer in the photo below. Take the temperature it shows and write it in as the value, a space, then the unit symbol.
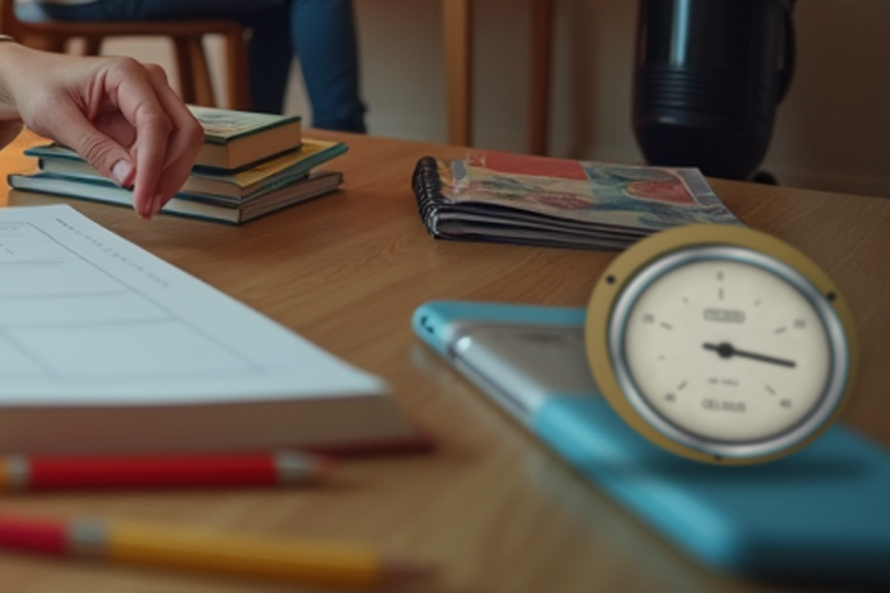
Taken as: 30 °C
